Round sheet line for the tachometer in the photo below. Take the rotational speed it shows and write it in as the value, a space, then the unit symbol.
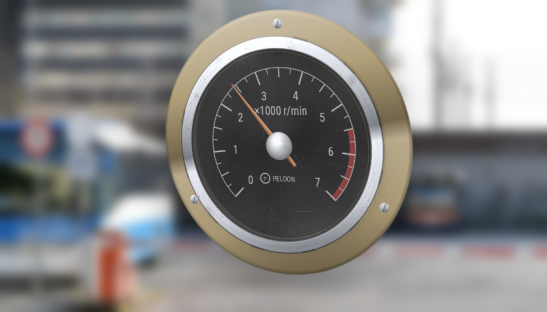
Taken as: 2500 rpm
